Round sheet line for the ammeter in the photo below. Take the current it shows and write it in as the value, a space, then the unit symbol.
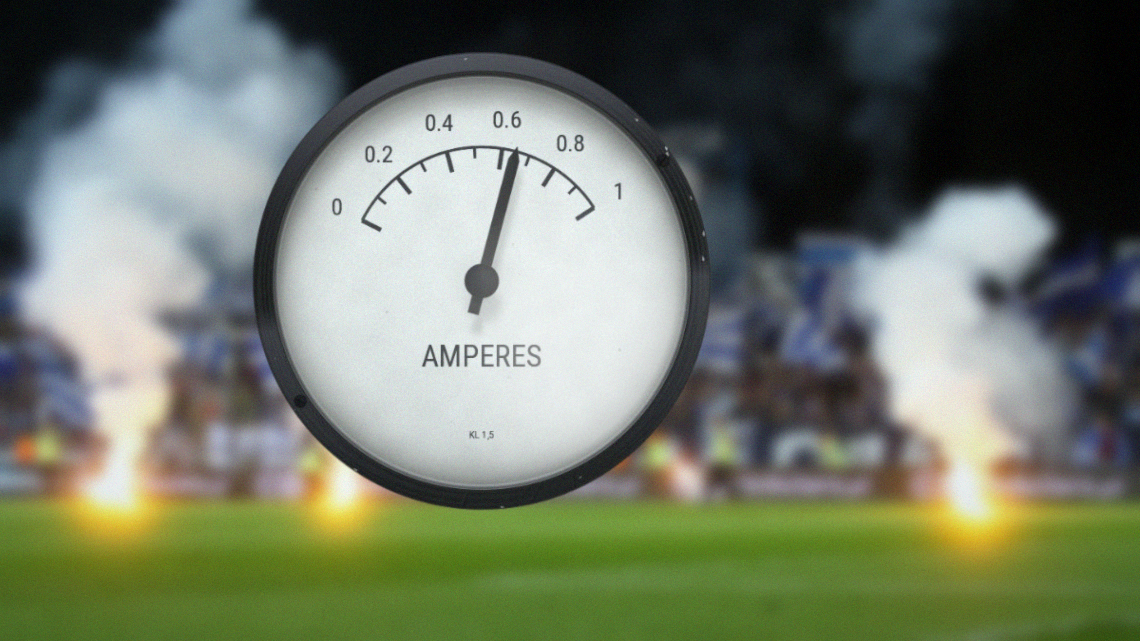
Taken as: 0.65 A
